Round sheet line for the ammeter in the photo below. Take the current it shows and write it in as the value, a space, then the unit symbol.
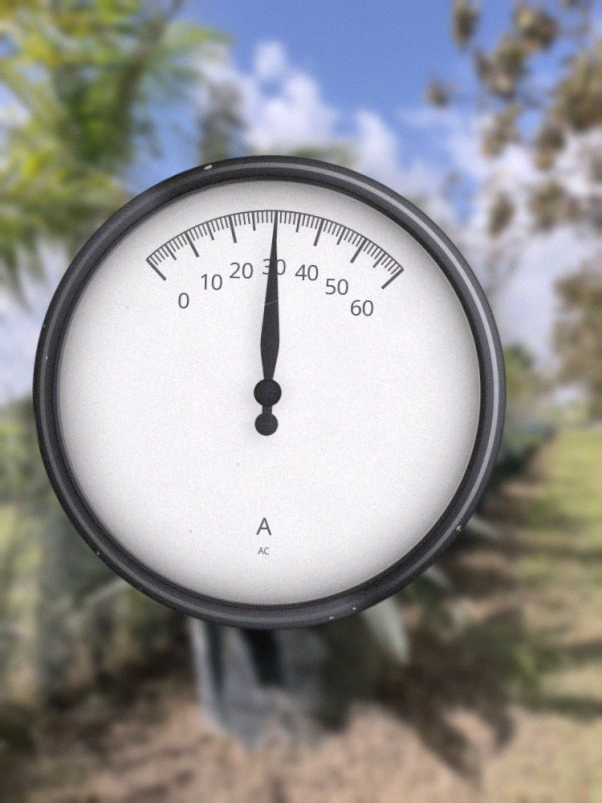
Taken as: 30 A
